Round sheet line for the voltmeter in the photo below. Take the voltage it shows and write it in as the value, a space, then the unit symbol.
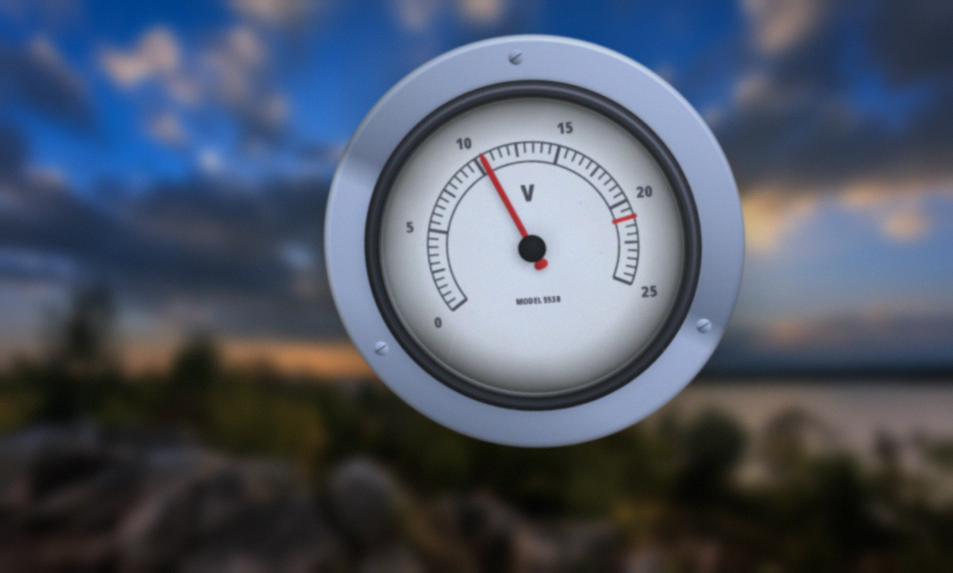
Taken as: 10.5 V
